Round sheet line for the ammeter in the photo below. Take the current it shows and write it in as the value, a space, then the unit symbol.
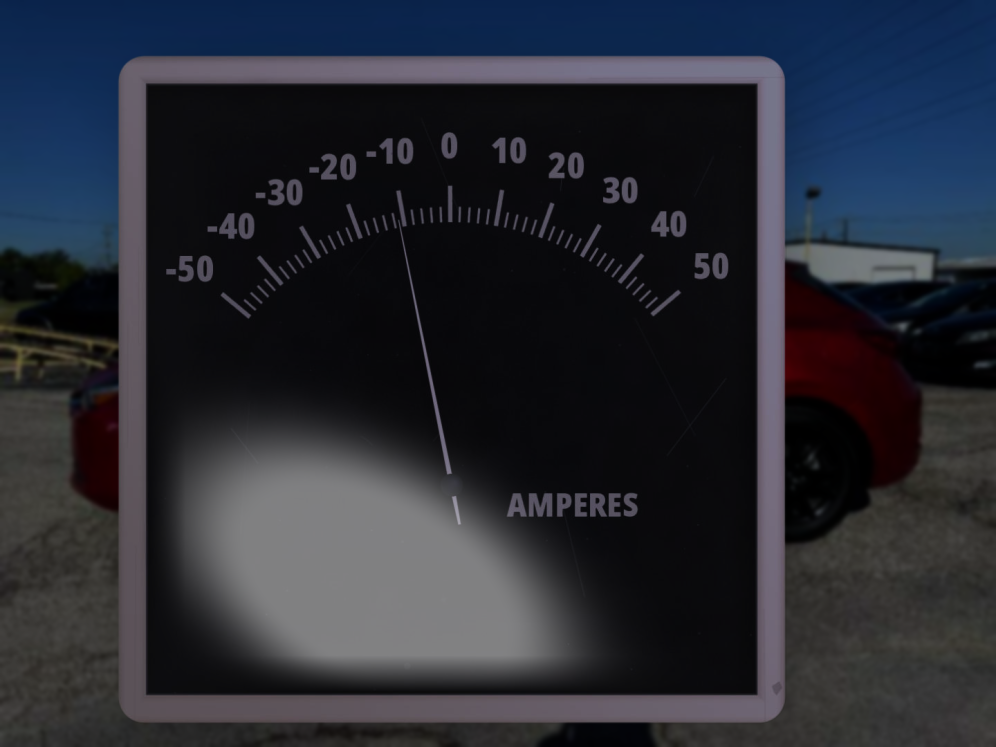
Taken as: -11 A
